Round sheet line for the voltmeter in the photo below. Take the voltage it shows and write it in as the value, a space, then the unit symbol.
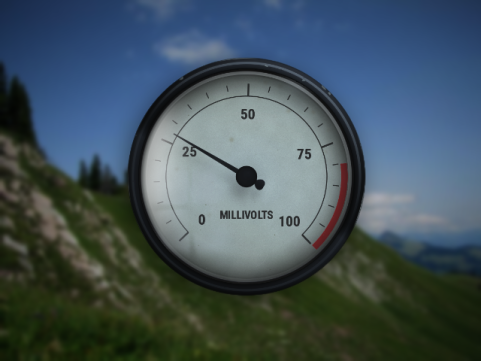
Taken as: 27.5 mV
